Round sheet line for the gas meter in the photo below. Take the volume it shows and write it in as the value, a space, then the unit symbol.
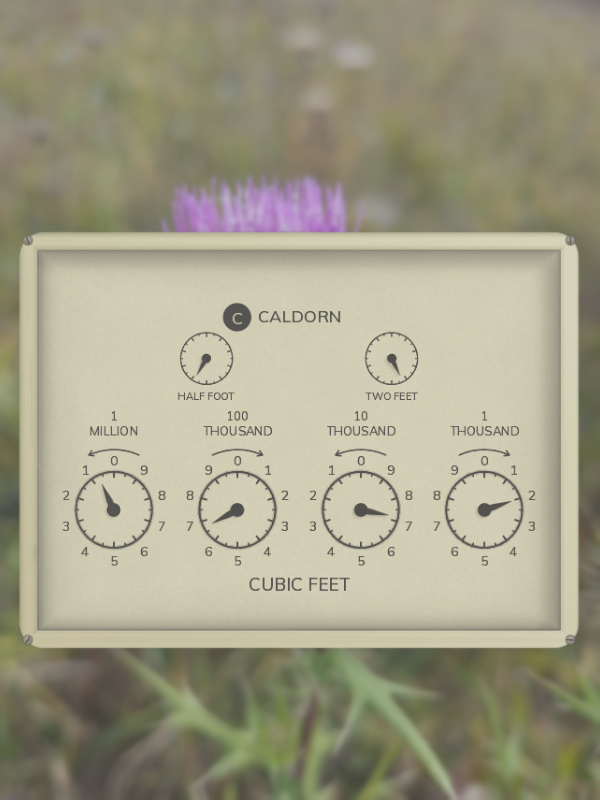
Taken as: 67200 ft³
